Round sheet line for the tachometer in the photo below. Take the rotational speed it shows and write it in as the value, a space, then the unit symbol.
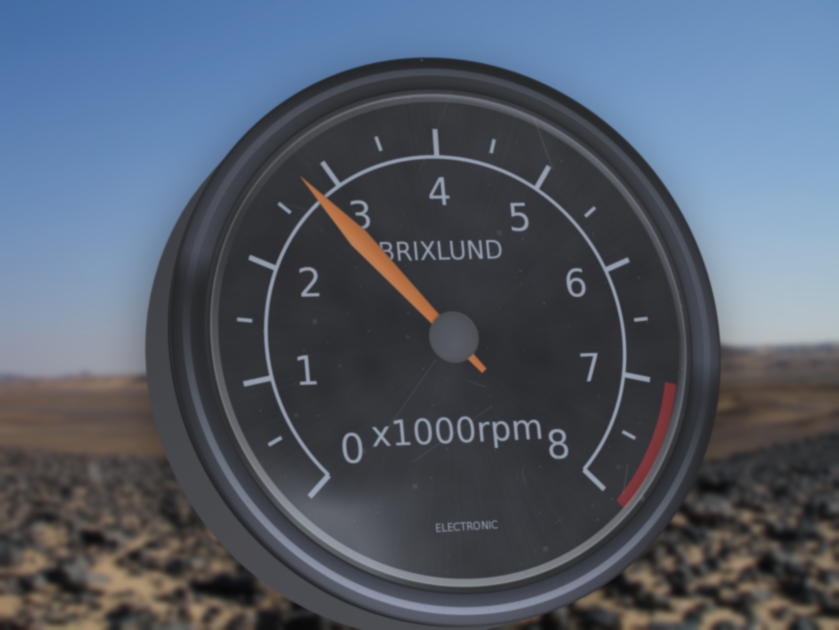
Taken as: 2750 rpm
